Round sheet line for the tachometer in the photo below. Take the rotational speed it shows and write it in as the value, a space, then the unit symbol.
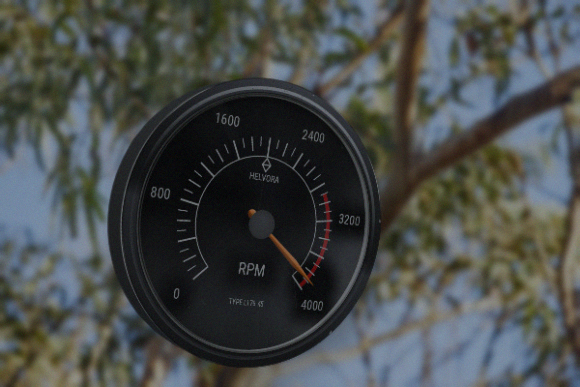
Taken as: 3900 rpm
